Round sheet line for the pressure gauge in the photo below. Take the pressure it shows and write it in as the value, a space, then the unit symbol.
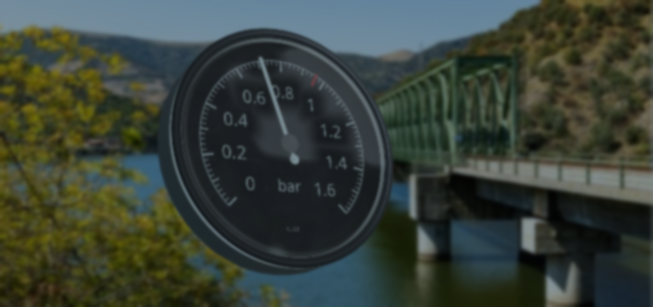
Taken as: 0.7 bar
